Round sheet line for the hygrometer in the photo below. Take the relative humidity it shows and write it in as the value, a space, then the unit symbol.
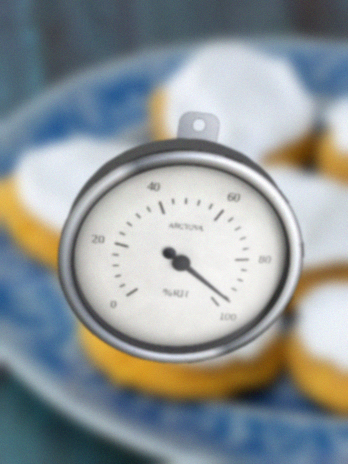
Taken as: 96 %
